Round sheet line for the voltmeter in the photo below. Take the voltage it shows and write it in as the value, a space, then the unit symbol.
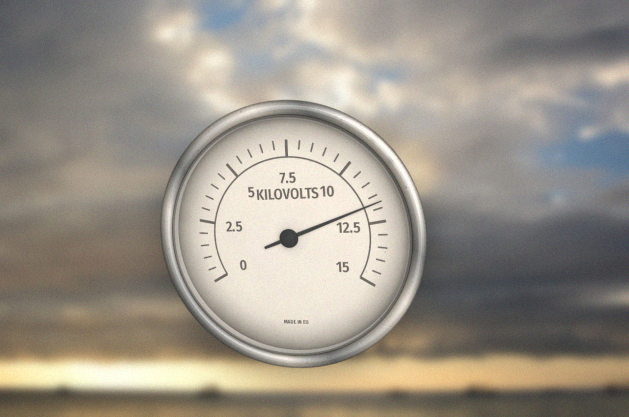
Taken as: 11.75 kV
